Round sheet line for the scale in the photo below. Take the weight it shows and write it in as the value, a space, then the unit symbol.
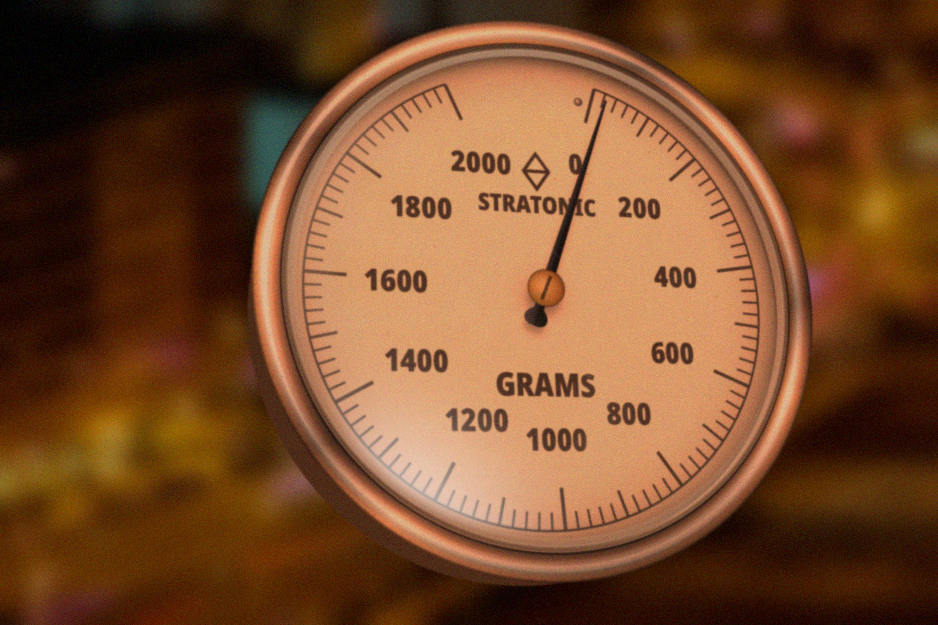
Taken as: 20 g
